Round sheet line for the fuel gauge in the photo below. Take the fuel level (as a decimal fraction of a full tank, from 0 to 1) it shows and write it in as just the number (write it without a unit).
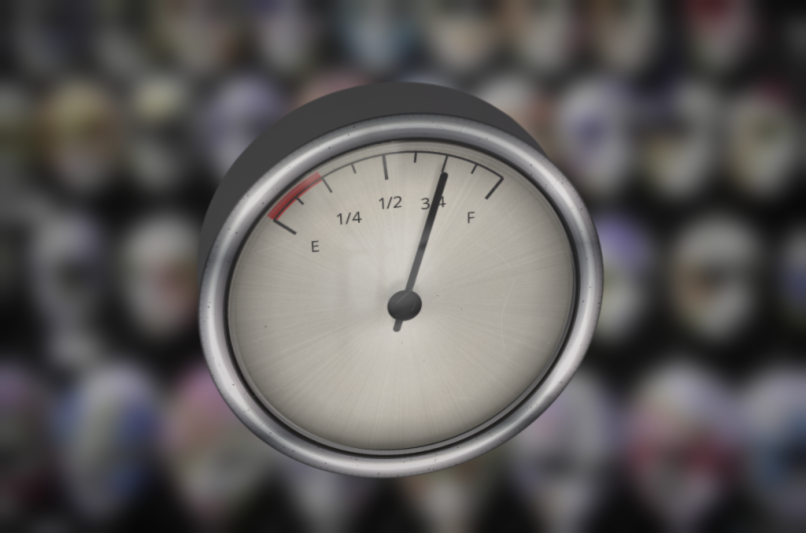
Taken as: 0.75
